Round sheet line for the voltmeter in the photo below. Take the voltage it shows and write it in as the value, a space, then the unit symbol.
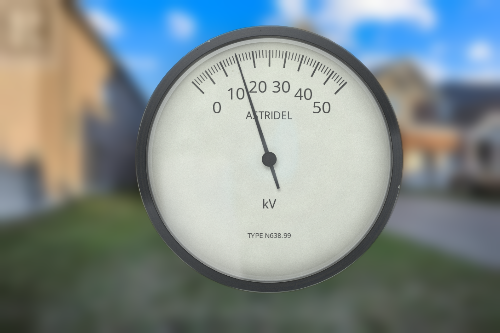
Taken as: 15 kV
